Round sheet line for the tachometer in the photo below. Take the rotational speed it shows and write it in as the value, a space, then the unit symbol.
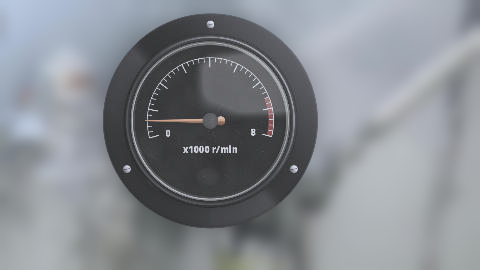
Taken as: 600 rpm
